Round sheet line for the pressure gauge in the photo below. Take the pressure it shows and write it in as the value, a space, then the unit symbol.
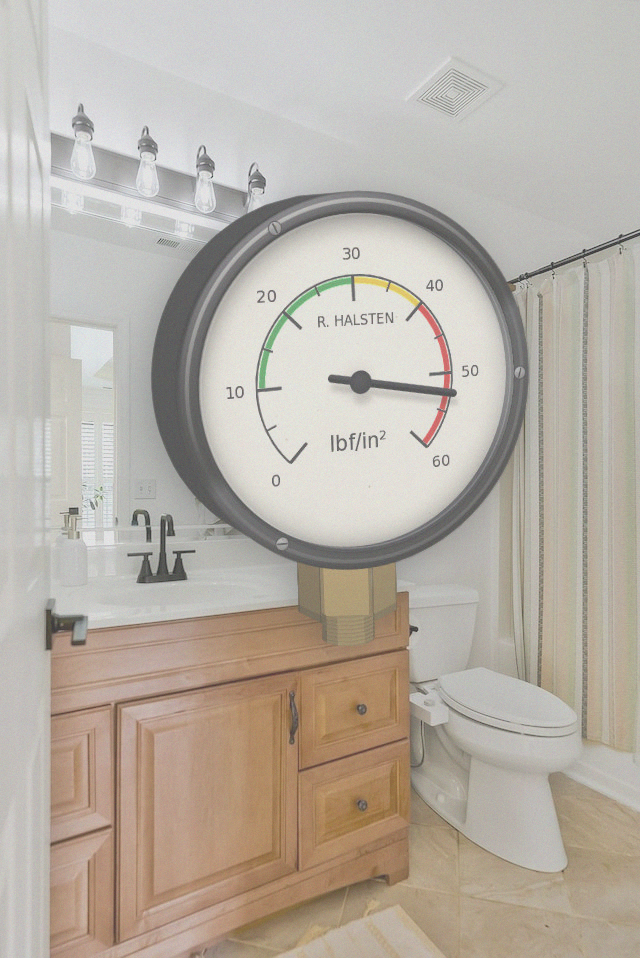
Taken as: 52.5 psi
